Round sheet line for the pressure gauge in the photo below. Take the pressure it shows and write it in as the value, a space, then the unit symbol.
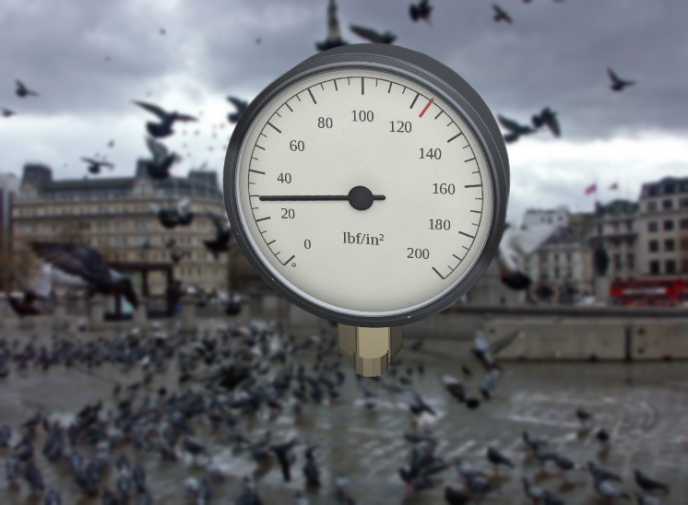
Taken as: 30 psi
